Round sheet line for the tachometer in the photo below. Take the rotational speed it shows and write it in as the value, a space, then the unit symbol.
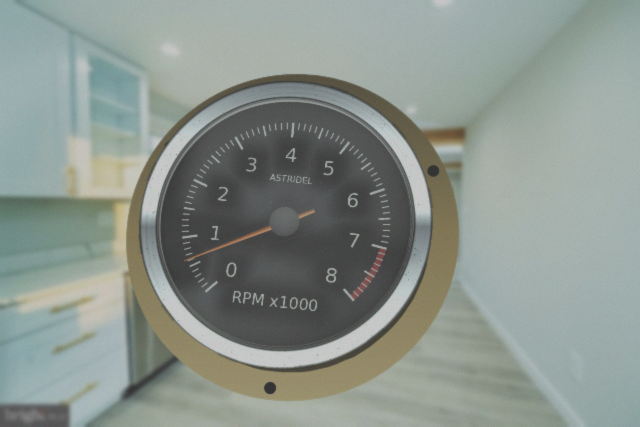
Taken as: 600 rpm
